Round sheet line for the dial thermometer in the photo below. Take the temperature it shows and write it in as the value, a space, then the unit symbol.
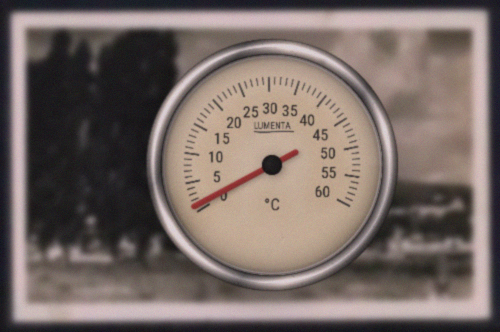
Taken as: 1 °C
